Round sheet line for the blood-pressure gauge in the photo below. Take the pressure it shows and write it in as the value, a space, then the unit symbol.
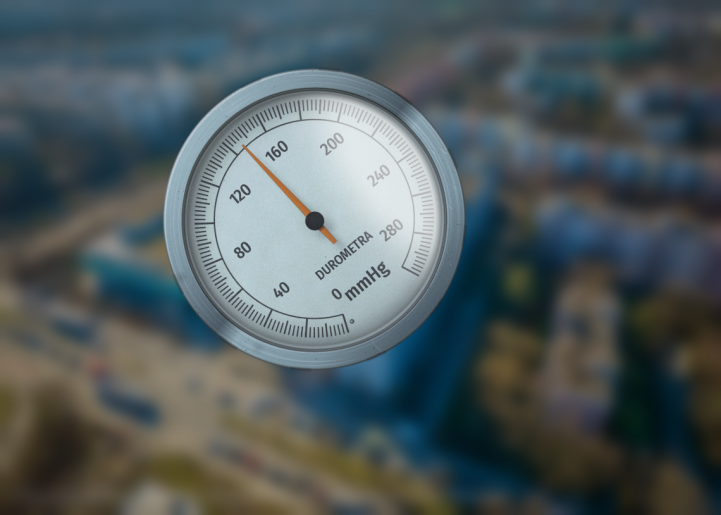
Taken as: 146 mmHg
